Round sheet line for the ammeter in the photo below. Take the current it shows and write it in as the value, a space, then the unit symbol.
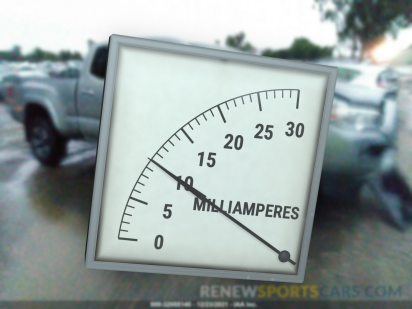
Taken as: 10 mA
